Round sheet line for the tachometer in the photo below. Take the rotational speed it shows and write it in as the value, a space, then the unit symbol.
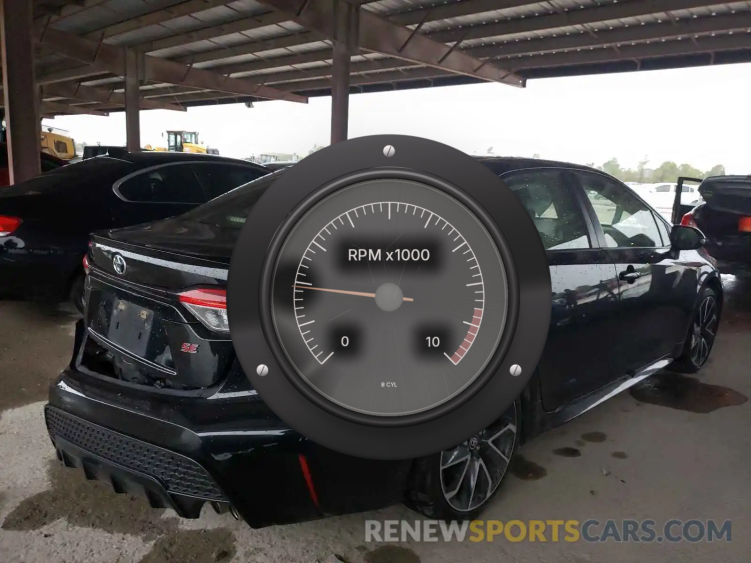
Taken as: 1900 rpm
